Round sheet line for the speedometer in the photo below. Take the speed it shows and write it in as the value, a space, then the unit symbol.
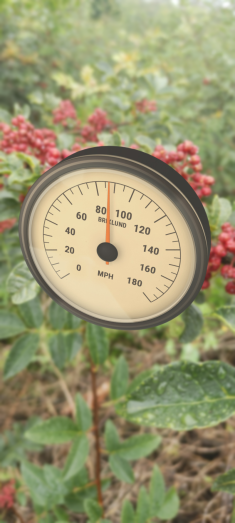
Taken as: 87.5 mph
